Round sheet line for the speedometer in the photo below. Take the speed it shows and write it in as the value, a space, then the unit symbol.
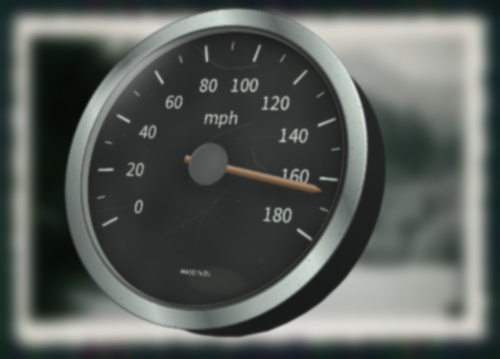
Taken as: 165 mph
